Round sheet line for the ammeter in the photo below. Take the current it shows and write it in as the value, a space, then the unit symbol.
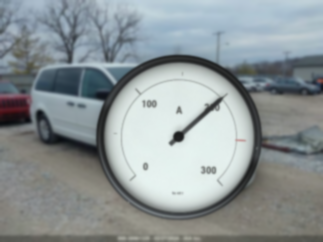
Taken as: 200 A
